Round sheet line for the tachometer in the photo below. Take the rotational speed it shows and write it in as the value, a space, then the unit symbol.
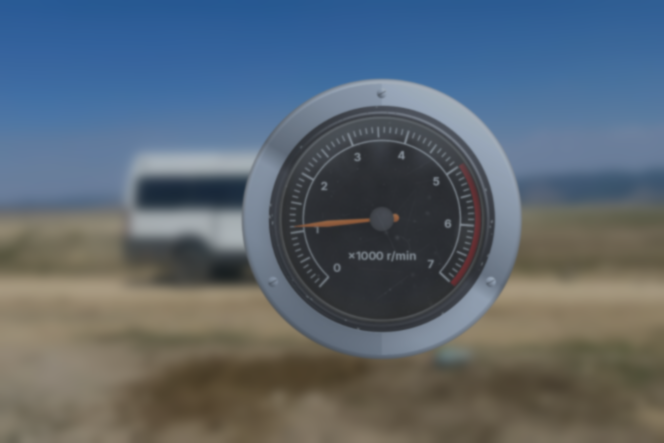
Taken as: 1100 rpm
